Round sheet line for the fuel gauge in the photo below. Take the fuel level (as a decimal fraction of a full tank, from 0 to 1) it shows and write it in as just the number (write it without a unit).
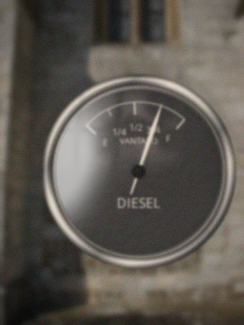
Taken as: 0.75
